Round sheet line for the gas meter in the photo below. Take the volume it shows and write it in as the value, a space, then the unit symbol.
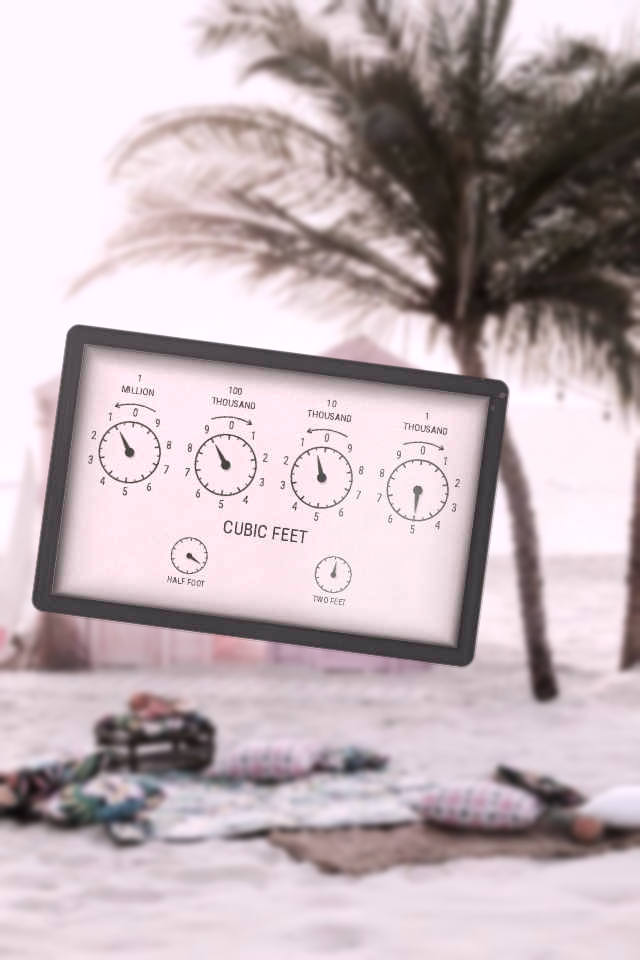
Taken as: 90500 ft³
